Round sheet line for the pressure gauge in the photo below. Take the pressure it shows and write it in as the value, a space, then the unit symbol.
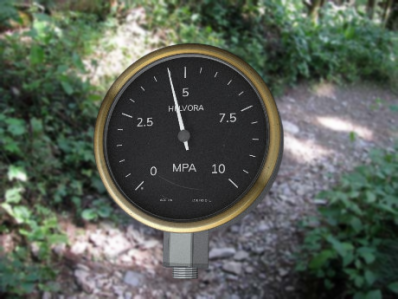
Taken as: 4.5 MPa
